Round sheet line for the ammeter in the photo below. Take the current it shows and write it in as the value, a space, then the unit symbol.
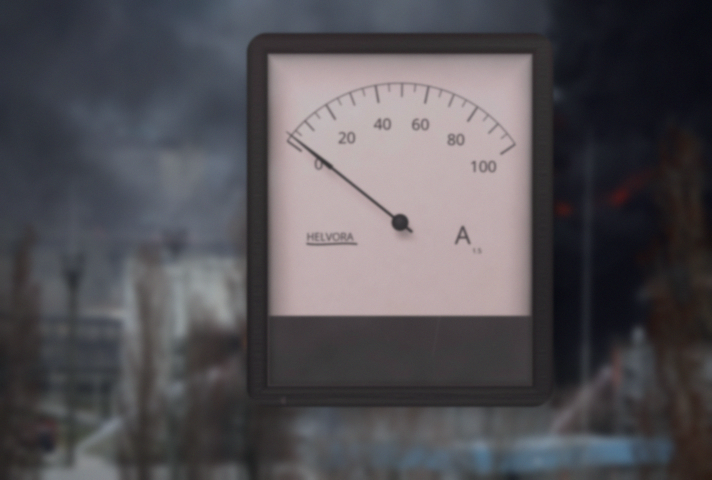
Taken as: 2.5 A
